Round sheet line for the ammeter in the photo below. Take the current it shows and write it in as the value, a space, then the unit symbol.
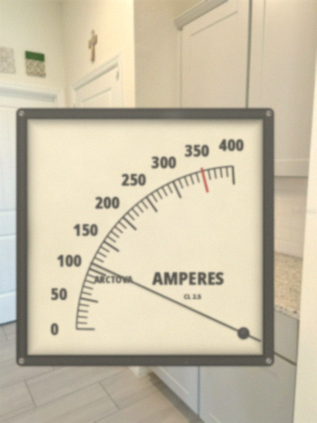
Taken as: 110 A
